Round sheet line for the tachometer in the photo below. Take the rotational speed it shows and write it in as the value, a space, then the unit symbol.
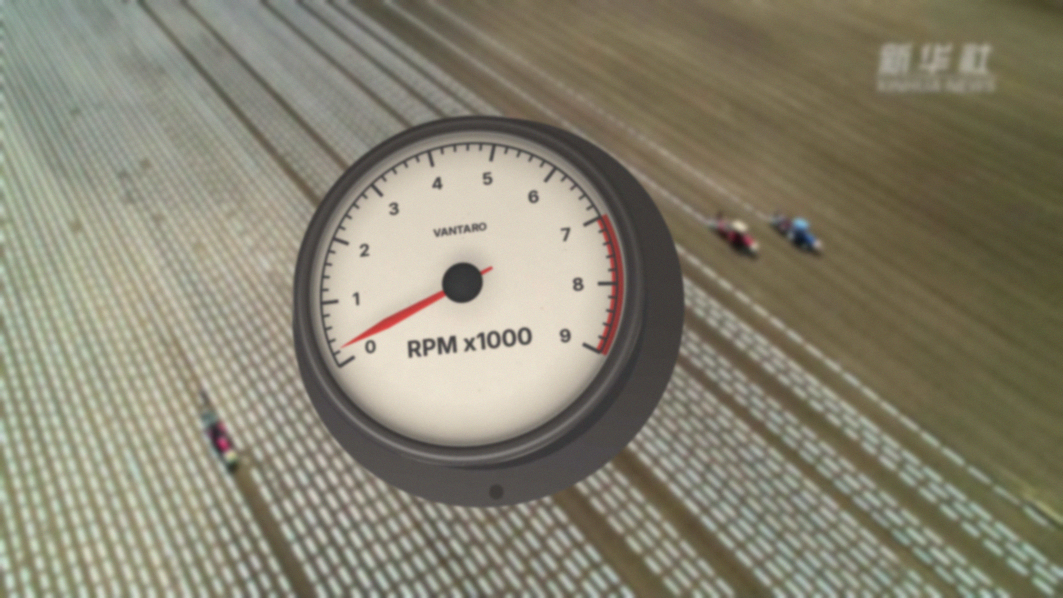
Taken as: 200 rpm
